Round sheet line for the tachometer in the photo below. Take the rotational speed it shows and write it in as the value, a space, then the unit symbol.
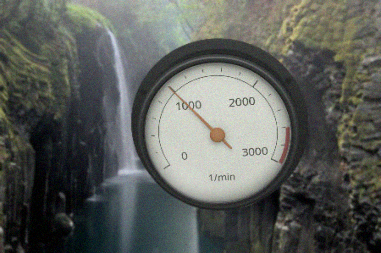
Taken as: 1000 rpm
